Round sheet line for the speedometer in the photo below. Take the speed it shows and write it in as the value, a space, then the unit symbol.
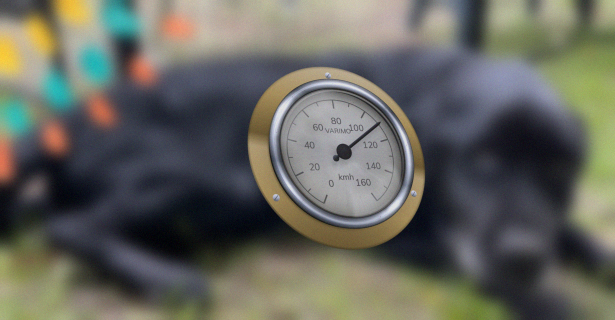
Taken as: 110 km/h
